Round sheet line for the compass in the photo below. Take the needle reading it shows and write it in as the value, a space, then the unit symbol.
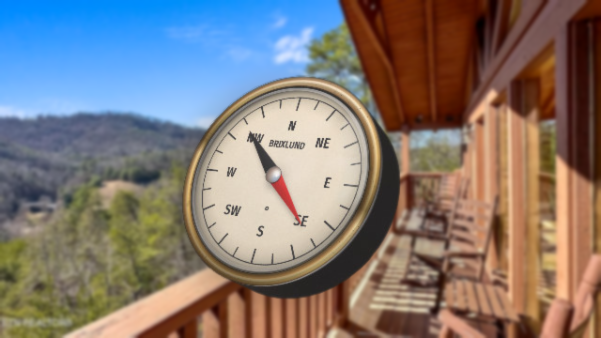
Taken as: 135 °
